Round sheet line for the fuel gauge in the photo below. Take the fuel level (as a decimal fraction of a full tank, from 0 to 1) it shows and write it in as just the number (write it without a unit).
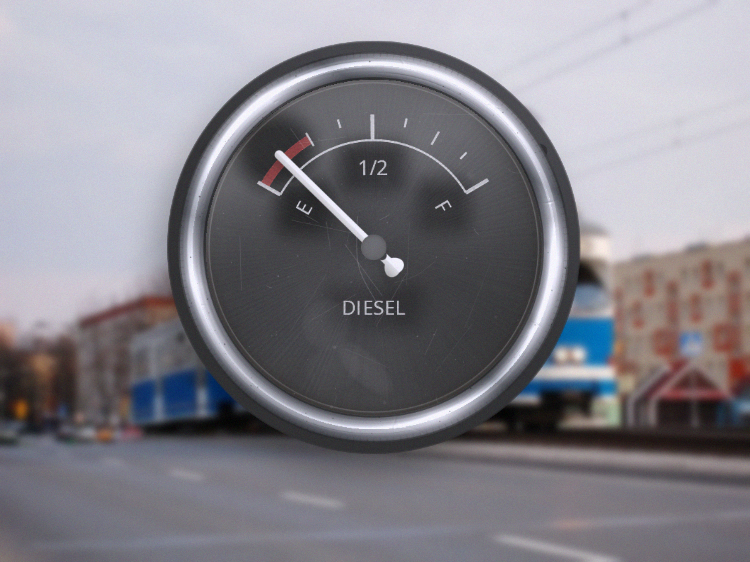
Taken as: 0.125
